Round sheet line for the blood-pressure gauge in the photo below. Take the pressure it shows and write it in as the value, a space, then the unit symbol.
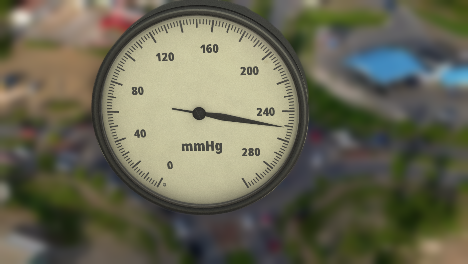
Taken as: 250 mmHg
